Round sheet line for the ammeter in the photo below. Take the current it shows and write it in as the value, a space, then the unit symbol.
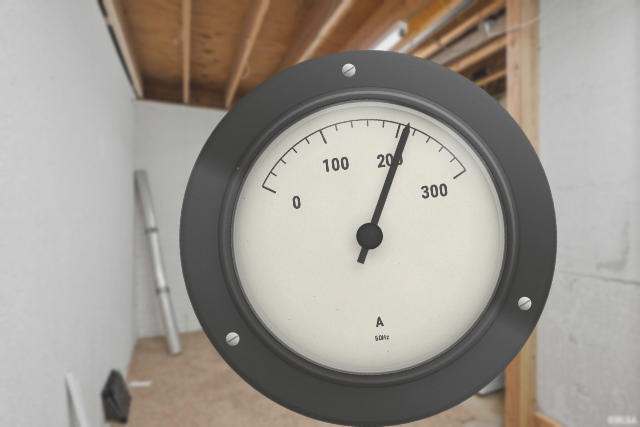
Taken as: 210 A
